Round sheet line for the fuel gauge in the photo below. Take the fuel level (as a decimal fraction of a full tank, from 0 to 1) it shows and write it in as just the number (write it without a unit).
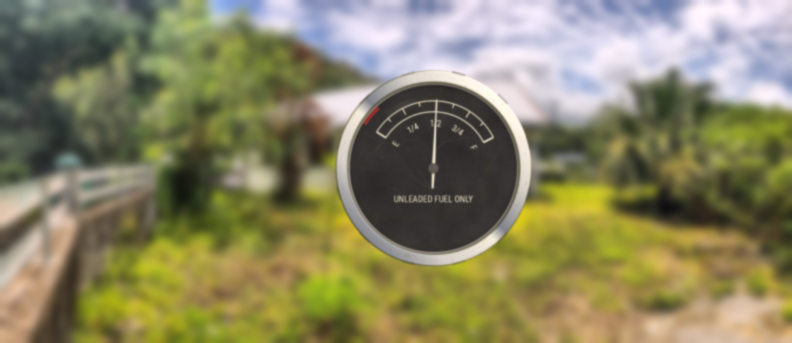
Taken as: 0.5
